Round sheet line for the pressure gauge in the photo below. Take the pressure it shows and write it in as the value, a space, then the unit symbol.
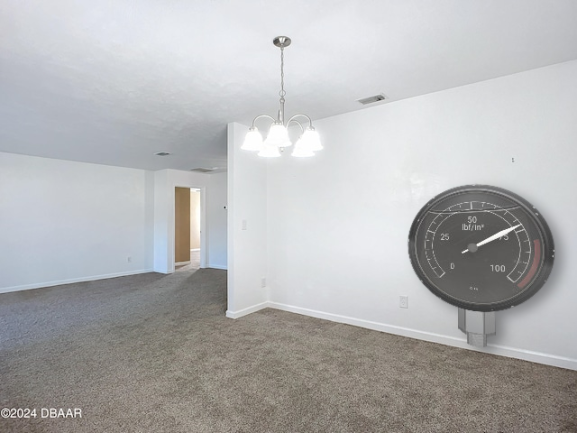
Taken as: 72.5 psi
